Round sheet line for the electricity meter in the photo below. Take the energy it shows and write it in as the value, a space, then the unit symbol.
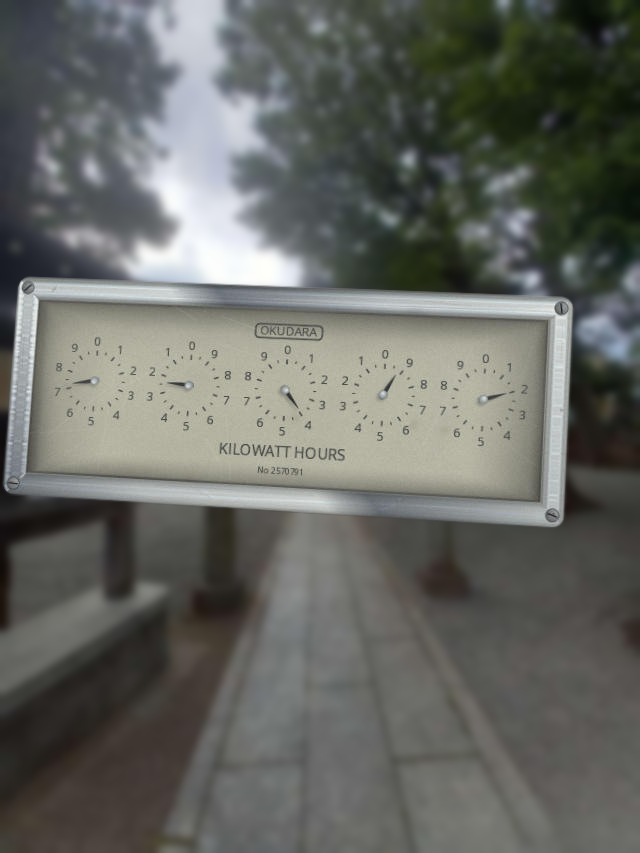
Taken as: 72392 kWh
